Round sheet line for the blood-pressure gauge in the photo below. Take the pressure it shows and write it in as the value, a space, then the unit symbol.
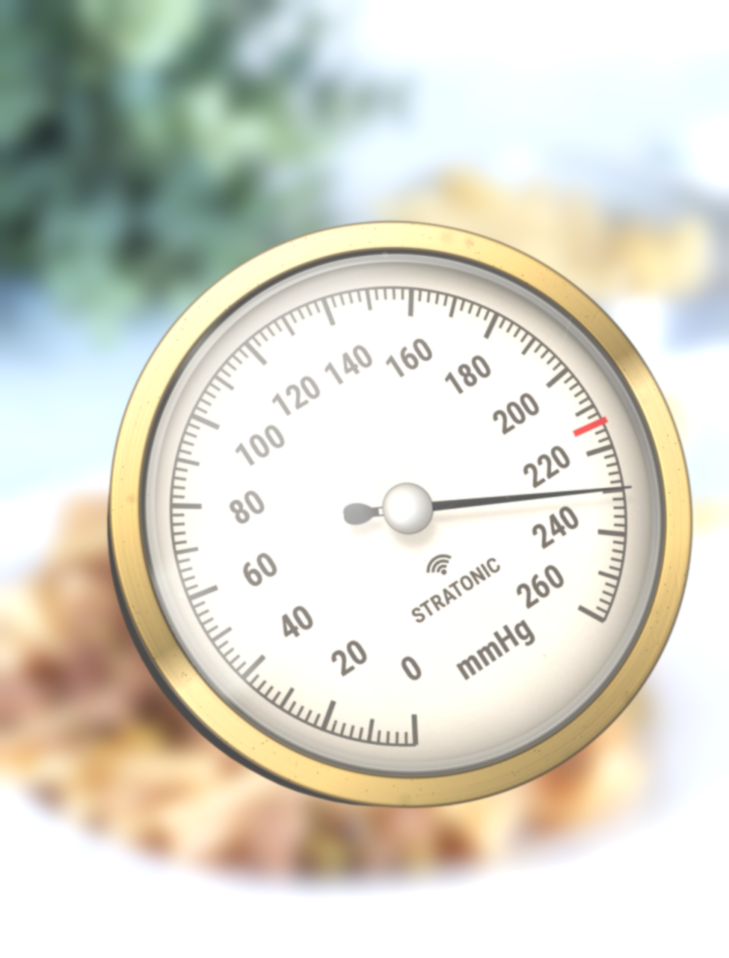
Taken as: 230 mmHg
